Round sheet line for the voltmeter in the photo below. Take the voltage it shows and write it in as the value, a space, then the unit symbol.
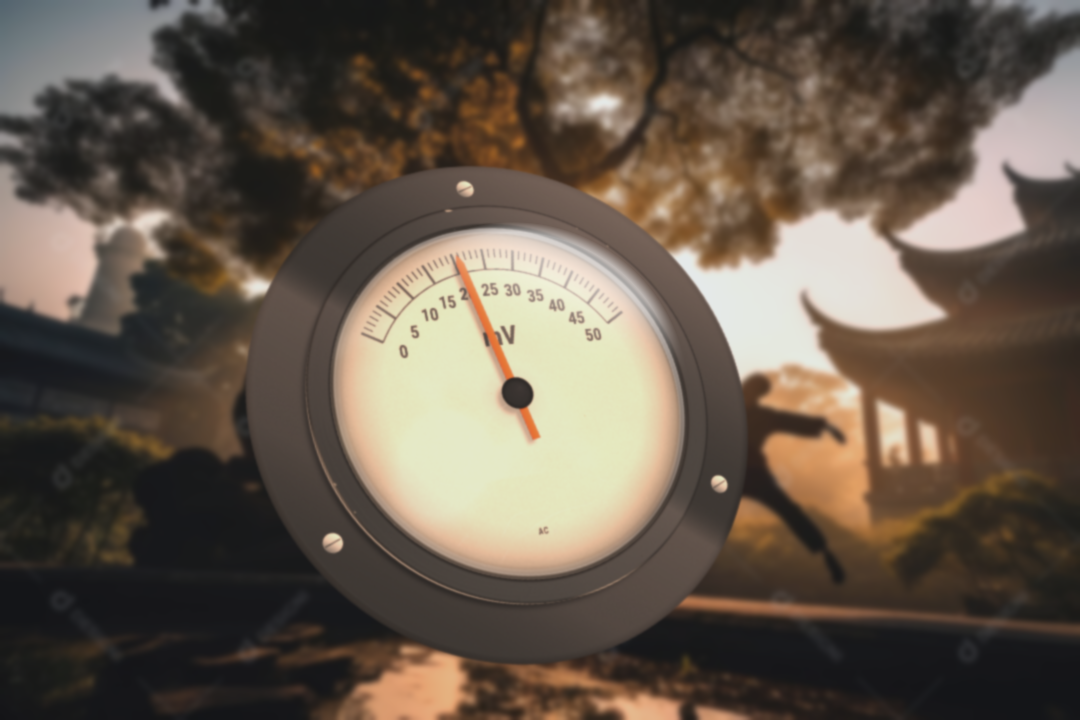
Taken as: 20 mV
